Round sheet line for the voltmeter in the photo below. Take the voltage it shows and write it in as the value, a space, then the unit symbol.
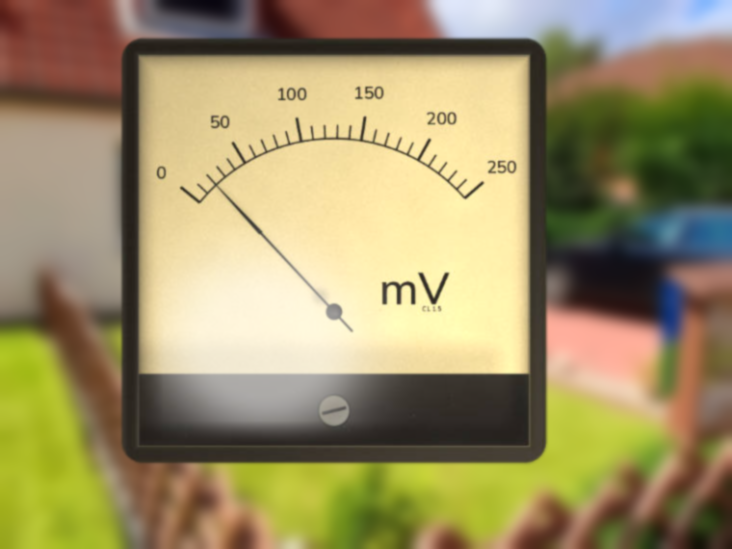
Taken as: 20 mV
